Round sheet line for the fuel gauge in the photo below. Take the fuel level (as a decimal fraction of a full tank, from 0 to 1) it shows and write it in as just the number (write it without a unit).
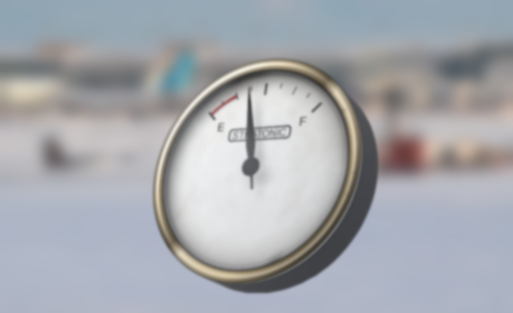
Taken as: 0.375
